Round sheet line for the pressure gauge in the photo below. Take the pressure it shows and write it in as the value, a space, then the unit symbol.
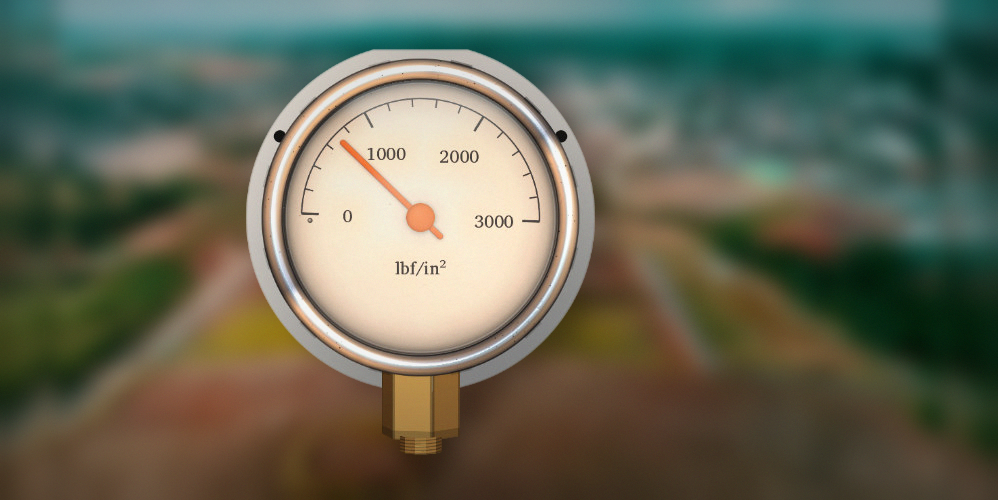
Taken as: 700 psi
